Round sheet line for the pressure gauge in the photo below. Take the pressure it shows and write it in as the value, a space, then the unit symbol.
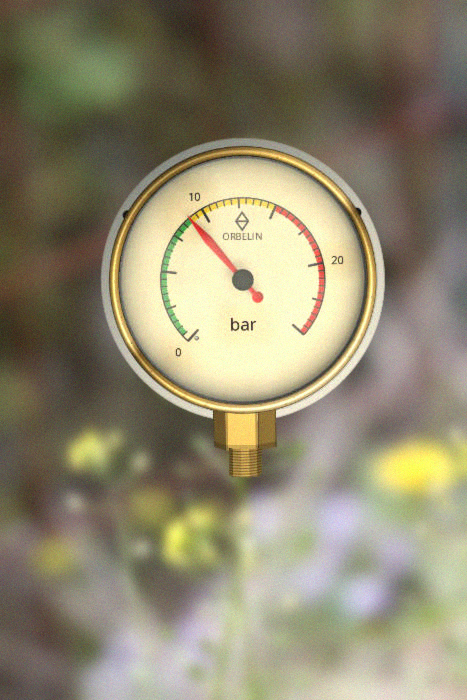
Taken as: 9 bar
